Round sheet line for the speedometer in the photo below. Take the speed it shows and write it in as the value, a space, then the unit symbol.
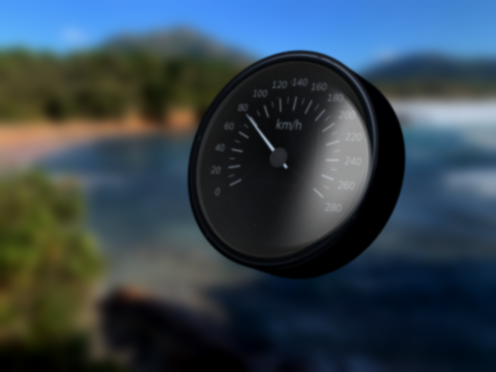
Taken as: 80 km/h
